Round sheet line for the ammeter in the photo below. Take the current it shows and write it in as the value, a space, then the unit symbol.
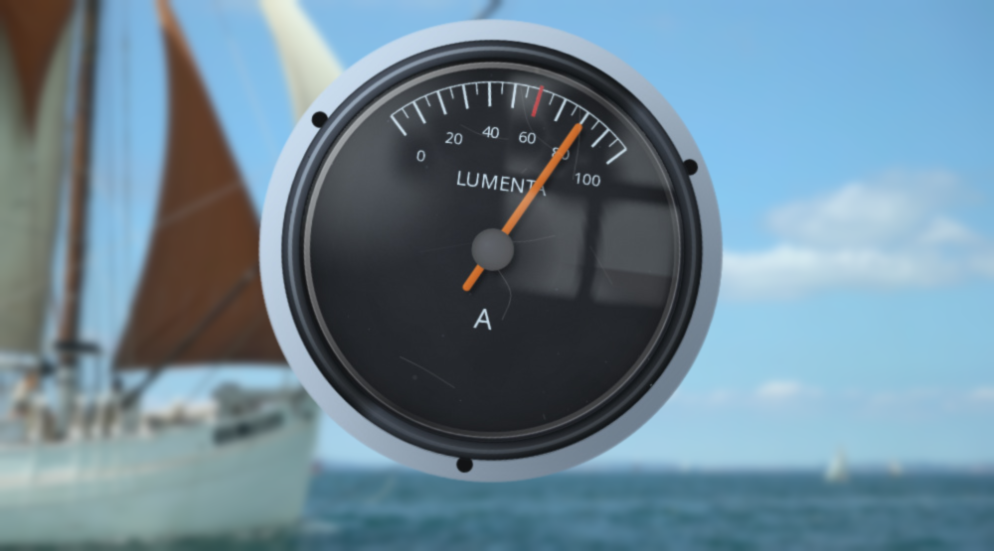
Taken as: 80 A
